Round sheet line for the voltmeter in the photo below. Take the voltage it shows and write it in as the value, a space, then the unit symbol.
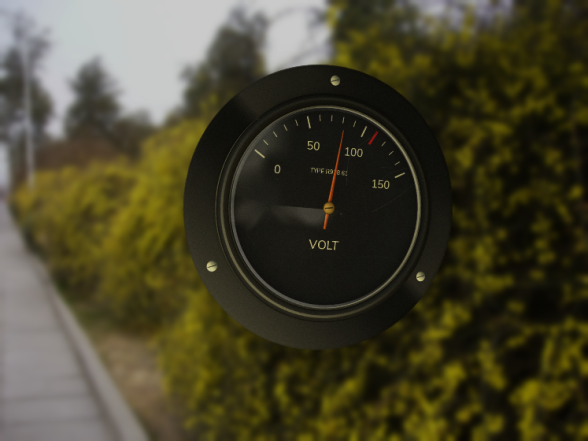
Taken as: 80 V
